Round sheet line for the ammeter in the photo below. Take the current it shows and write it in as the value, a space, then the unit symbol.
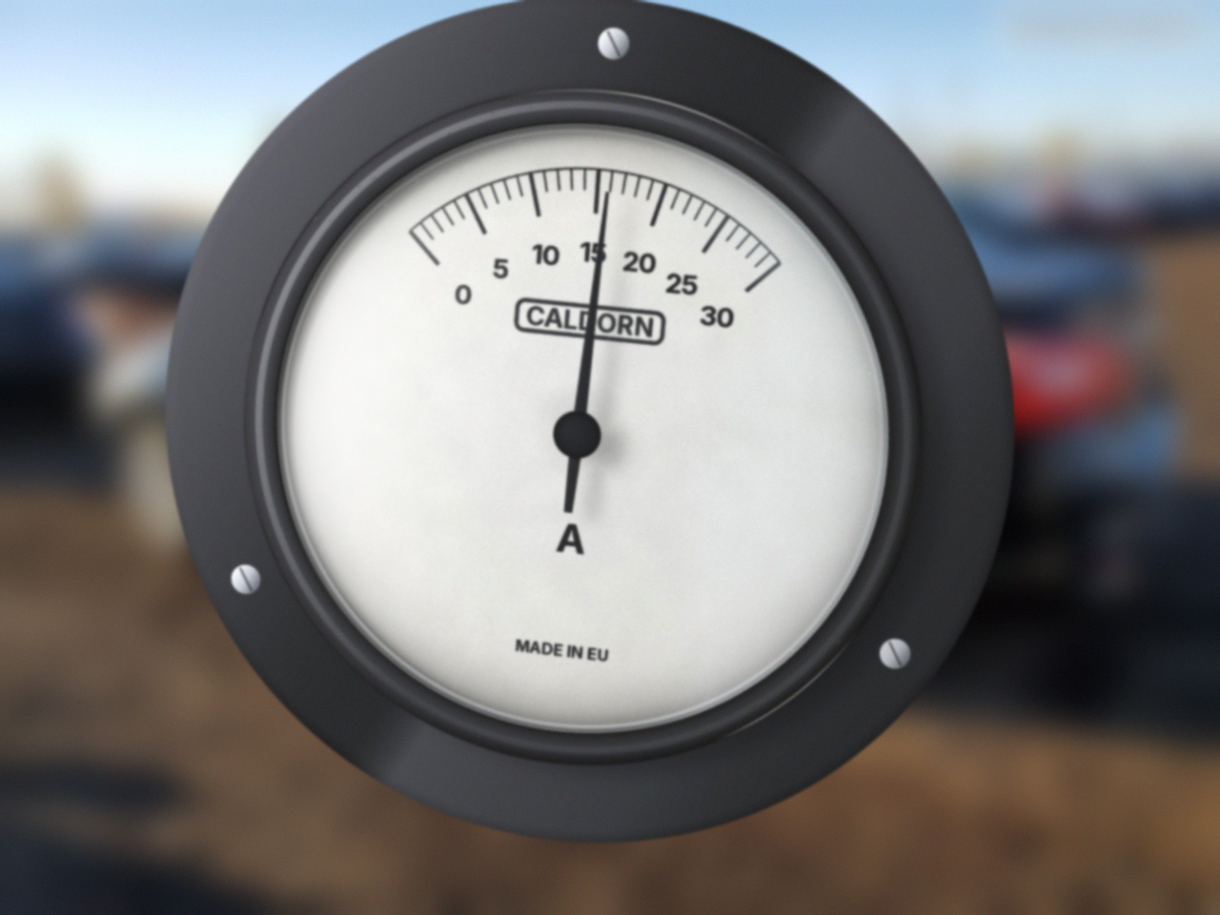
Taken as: 16 A
